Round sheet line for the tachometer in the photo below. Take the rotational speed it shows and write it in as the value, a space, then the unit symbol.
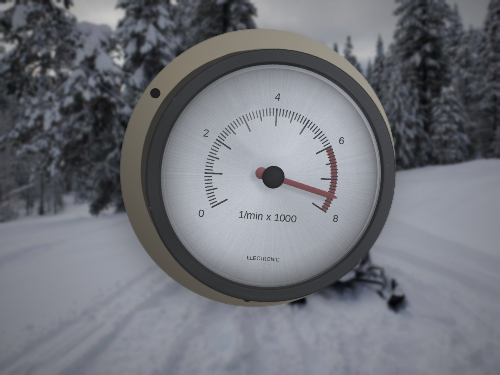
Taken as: 7500 rpm
